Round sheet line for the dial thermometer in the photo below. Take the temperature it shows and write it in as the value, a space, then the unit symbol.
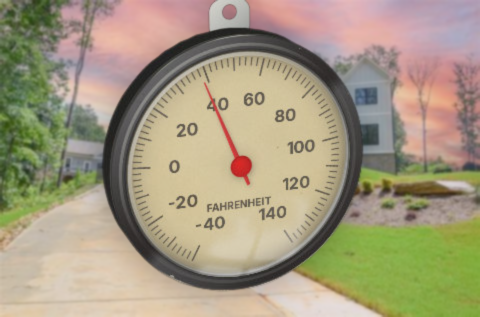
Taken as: 38 °F
